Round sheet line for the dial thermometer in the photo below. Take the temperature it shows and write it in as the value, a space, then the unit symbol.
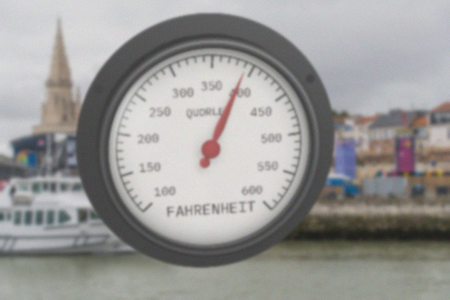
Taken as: 390 °F
